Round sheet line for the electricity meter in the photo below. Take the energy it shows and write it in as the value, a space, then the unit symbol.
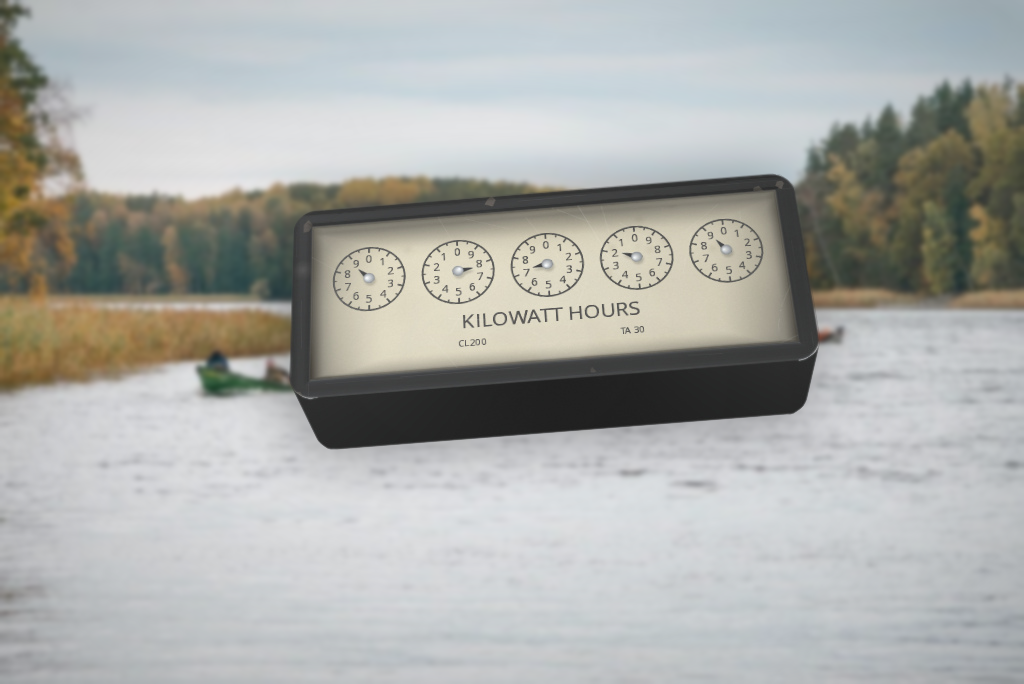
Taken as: 87719 kWh
